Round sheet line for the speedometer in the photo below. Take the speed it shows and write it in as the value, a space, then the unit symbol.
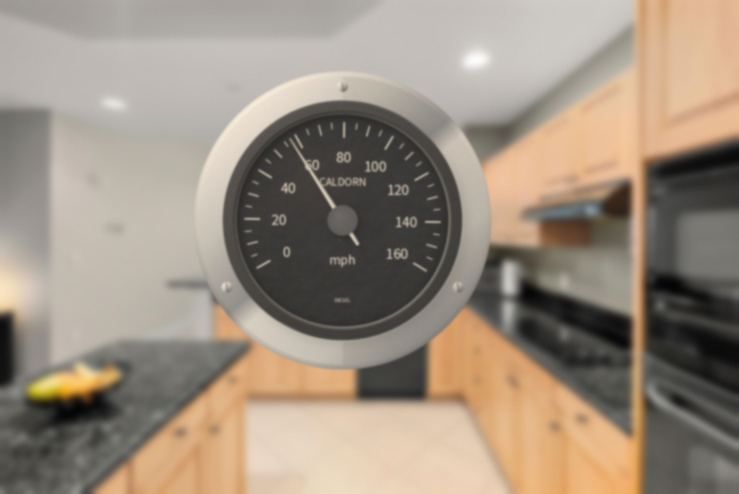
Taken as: 57.5 mph
